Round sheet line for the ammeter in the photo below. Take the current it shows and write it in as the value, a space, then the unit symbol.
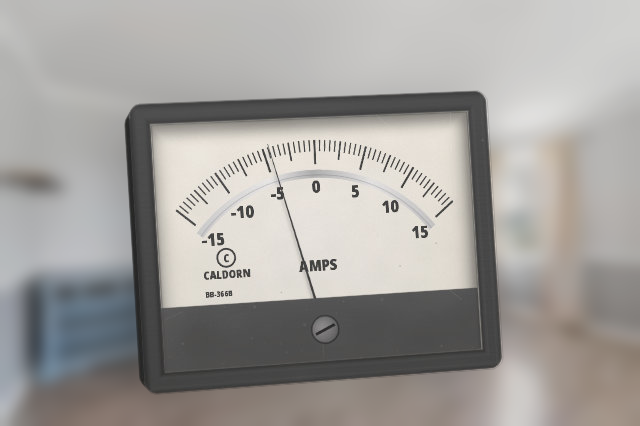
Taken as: -4.5 A
